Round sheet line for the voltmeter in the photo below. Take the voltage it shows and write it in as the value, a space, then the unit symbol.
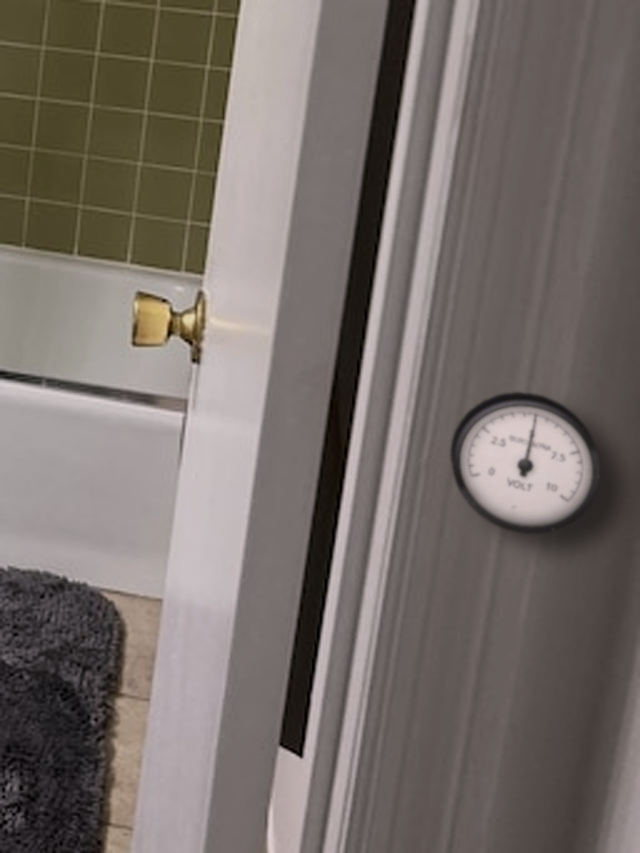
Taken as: 5 V
